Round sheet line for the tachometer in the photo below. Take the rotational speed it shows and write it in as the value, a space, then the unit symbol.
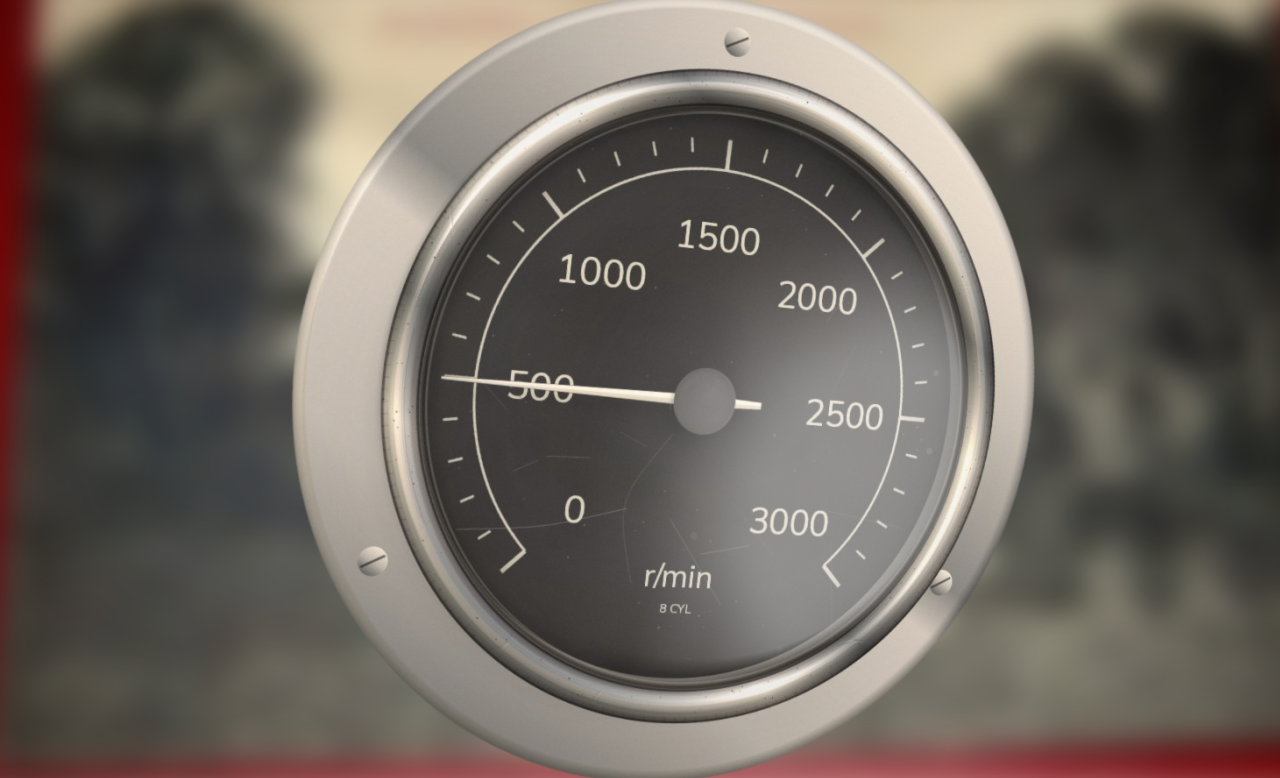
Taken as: 500 rpm
